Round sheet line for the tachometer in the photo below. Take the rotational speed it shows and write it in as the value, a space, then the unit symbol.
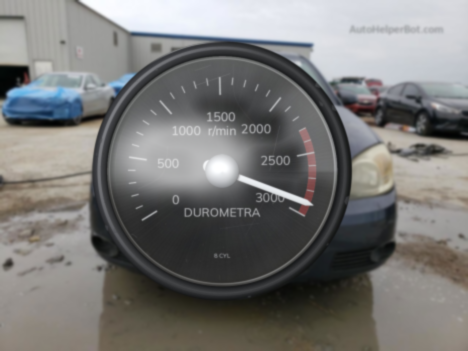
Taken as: 2900 rpm
